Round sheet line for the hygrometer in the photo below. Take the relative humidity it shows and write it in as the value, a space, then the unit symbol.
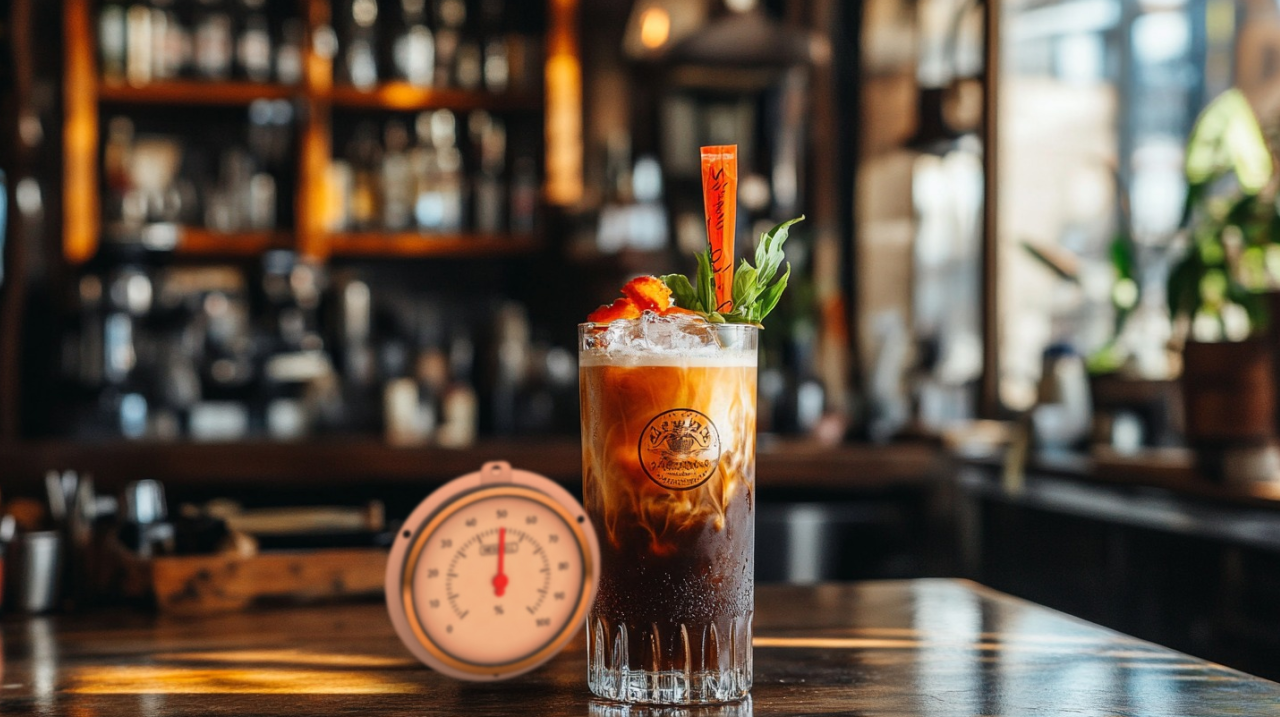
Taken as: 50 %
